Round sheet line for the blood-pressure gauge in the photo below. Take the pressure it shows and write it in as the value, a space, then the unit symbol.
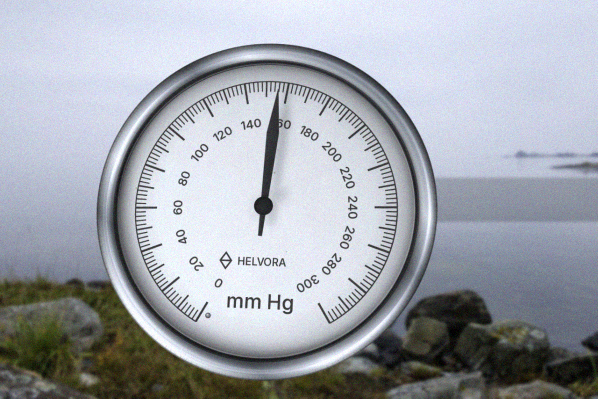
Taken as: 156 mmHg
